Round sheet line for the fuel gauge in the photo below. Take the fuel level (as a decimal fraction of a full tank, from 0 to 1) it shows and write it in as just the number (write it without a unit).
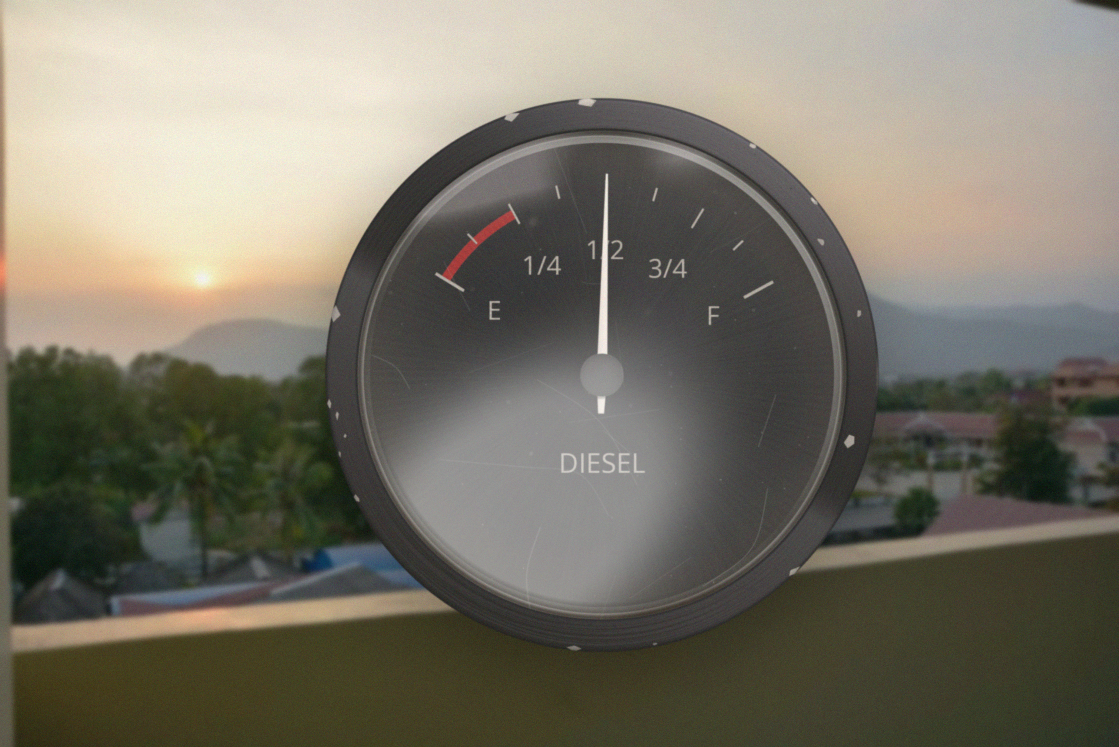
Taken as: 0.5
